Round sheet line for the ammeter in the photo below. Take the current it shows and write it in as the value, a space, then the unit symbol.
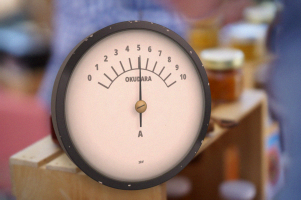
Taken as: 5 A
